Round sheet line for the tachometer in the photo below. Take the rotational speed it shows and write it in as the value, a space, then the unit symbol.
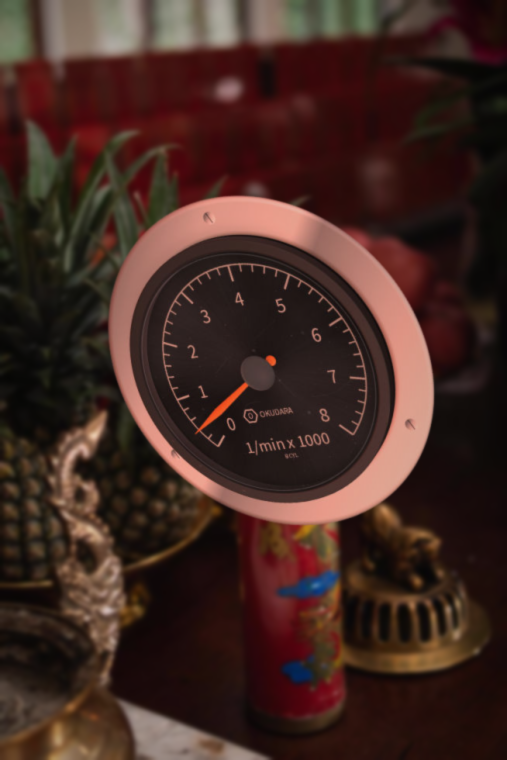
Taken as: 400 rpm
